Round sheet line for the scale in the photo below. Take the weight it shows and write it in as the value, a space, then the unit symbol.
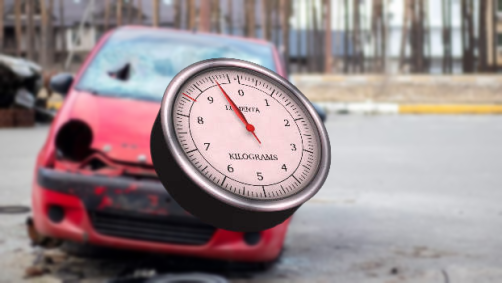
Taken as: 9.5 kg
